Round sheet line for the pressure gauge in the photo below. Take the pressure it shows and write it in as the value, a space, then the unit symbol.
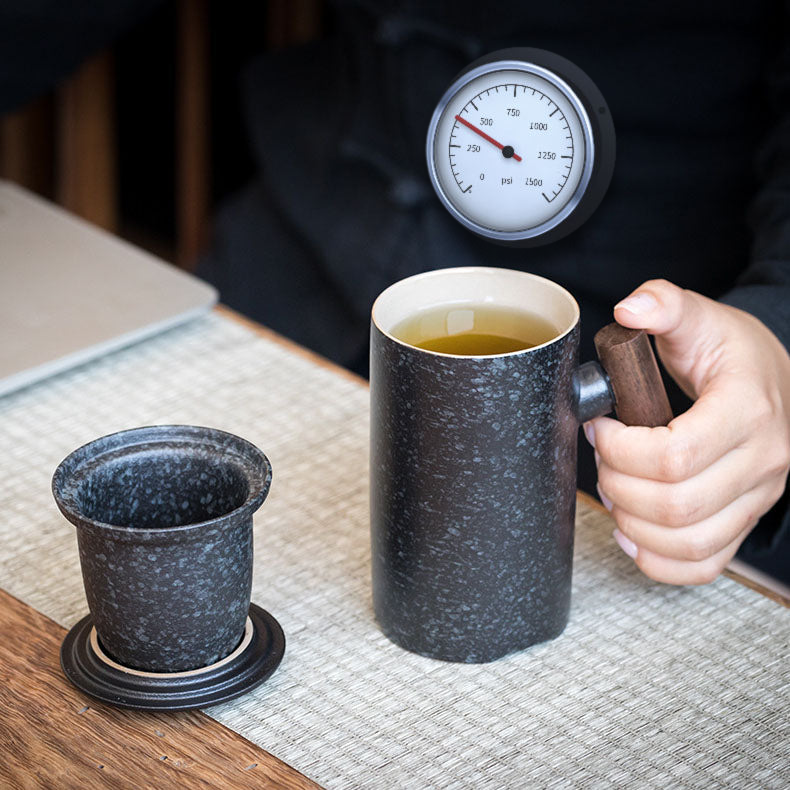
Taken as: 400 psi
